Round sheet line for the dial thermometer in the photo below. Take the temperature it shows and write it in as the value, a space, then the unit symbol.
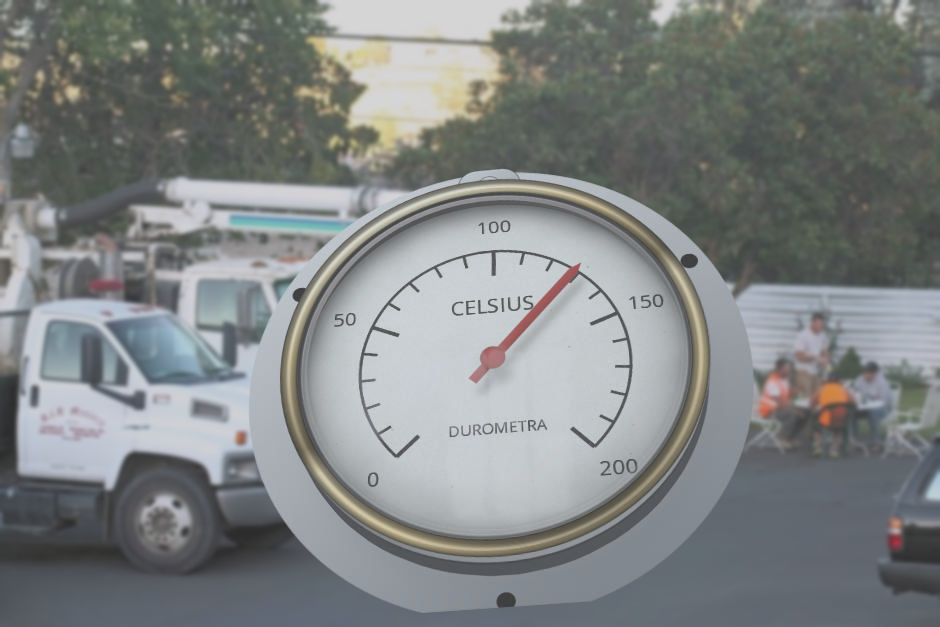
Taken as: 130 °C
